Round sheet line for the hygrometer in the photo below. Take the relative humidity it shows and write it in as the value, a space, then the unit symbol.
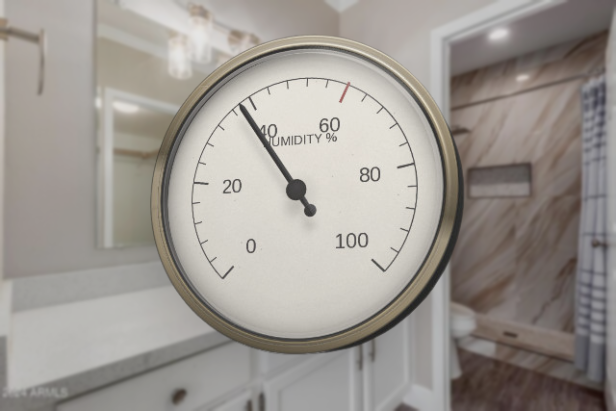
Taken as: 38 %
